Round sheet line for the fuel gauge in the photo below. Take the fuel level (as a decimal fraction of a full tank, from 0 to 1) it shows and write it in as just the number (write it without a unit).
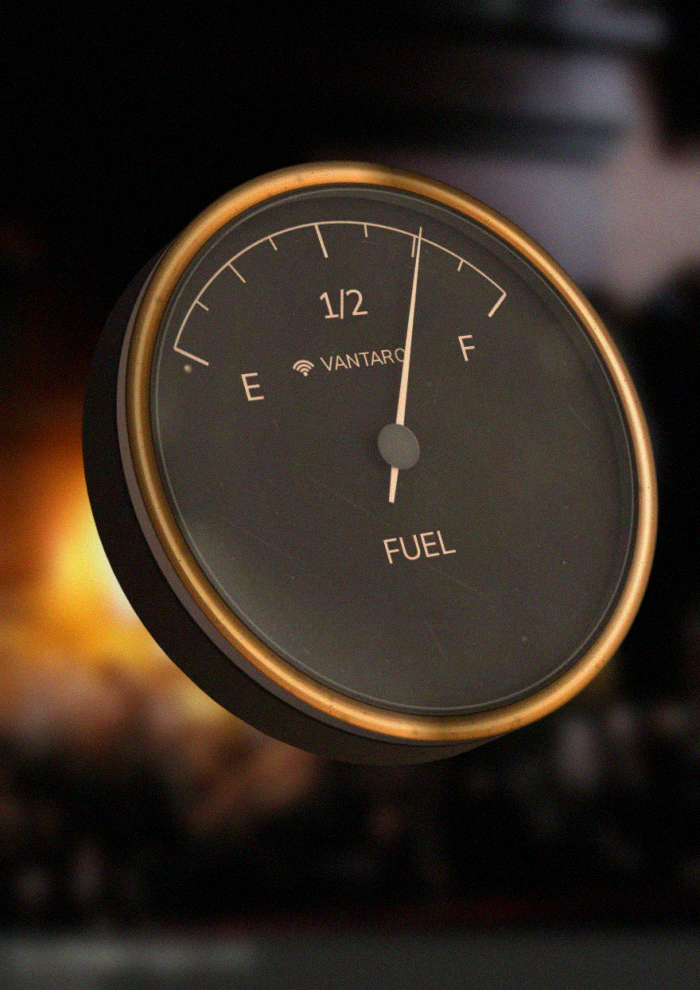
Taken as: 0.75
